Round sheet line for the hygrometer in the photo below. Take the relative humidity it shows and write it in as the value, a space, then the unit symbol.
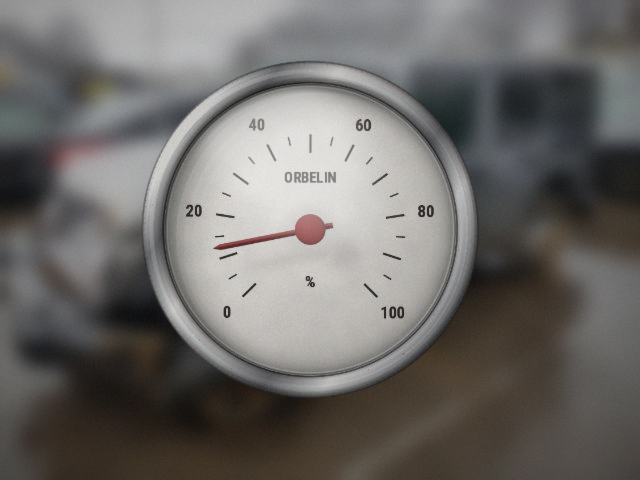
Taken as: 12.5 %
